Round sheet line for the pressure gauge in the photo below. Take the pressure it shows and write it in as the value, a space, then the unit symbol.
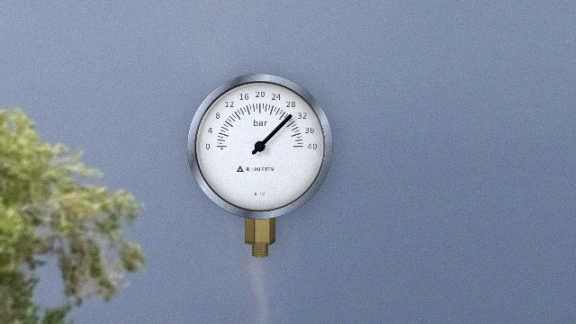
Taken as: 30 bar
